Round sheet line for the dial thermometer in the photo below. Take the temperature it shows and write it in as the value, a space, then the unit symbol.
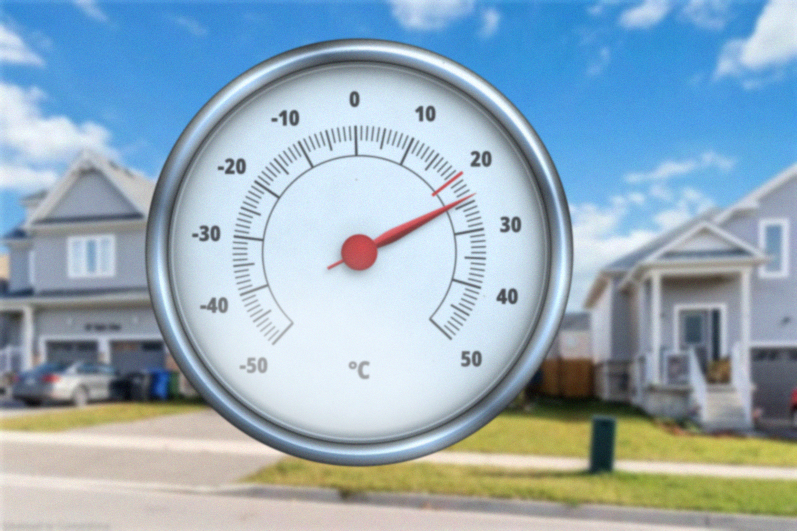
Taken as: 24 °C
